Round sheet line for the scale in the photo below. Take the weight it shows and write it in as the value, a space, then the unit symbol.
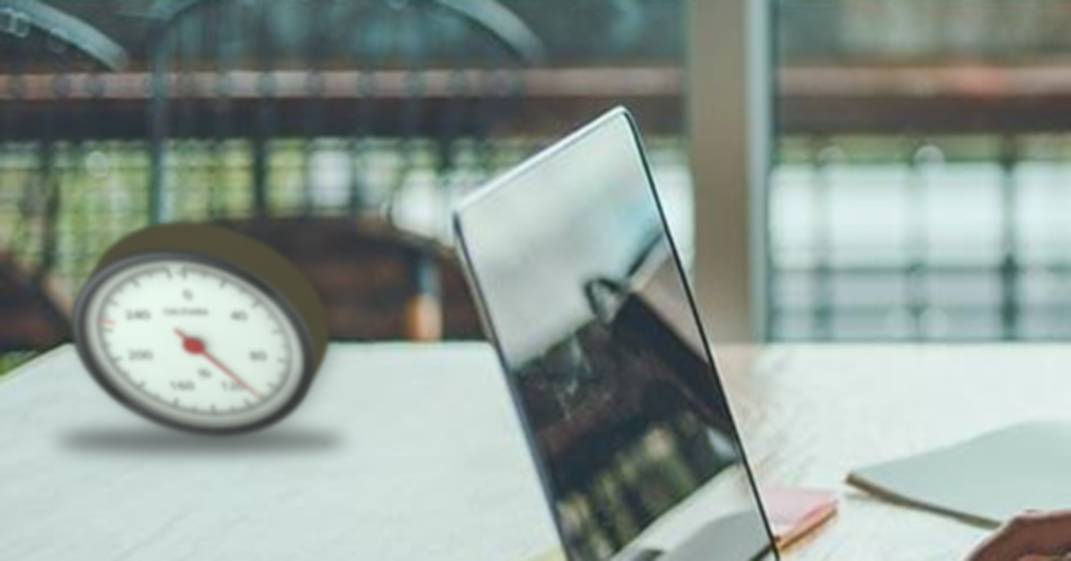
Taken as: 110 lb
